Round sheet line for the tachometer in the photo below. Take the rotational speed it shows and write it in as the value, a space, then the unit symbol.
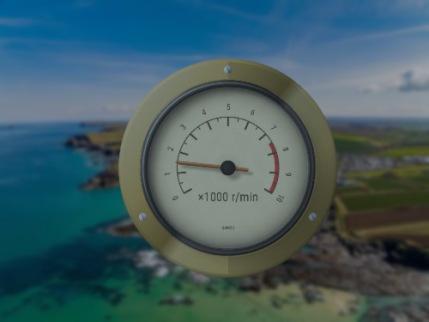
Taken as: 1500 rpm
